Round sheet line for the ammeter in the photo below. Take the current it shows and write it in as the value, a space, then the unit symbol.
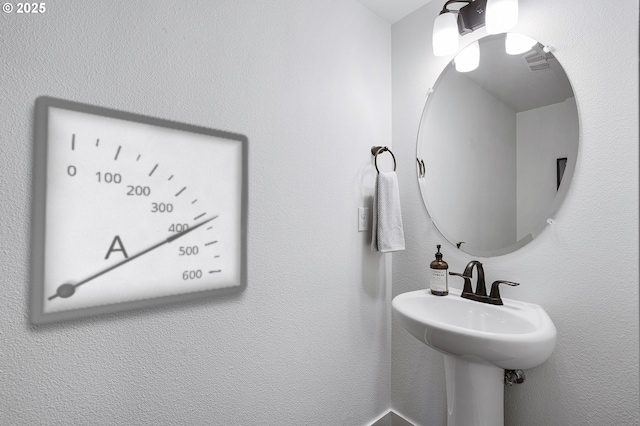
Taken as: 425 A
